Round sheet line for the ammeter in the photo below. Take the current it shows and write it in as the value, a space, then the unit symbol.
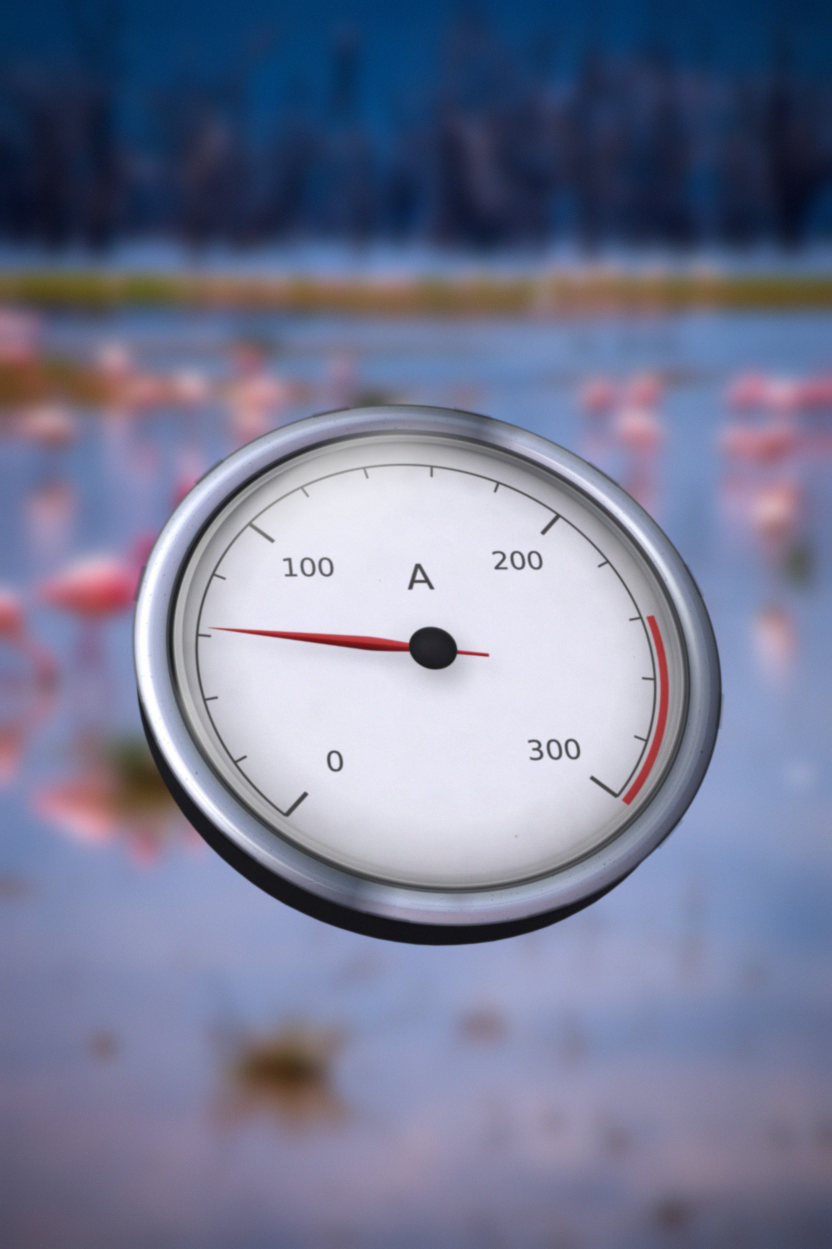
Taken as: 60 A
